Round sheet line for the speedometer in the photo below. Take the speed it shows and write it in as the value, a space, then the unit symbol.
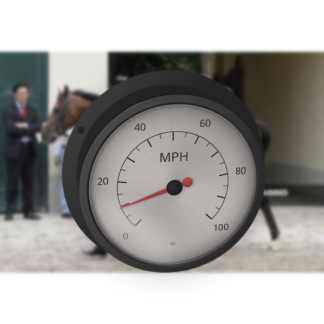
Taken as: 10 mph
